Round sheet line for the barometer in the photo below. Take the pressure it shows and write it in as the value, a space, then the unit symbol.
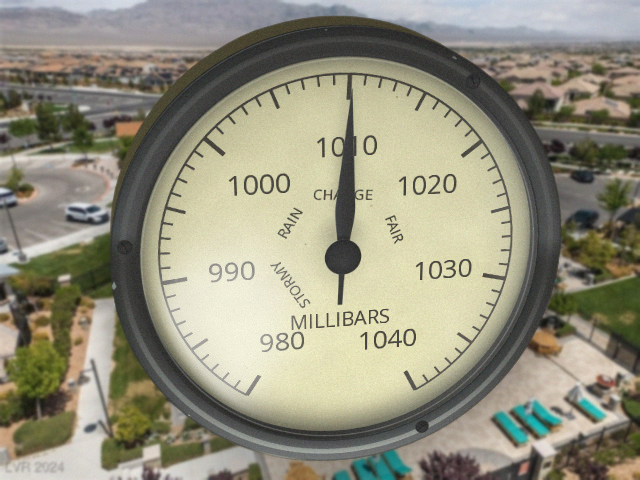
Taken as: 1010 mbar
